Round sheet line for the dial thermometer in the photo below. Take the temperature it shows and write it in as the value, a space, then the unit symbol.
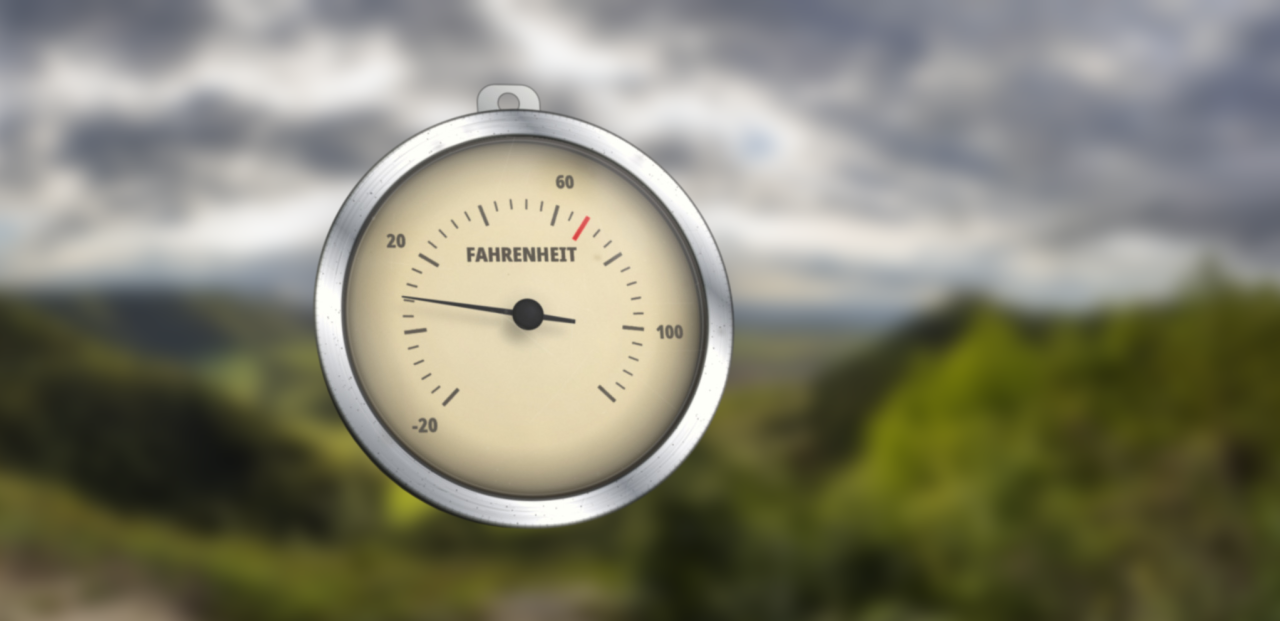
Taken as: 8 °F
